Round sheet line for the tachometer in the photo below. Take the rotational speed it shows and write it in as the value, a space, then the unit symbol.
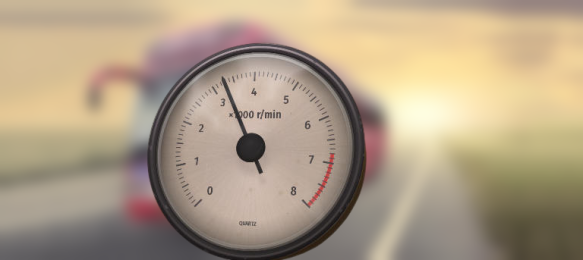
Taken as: 3300 rpm
